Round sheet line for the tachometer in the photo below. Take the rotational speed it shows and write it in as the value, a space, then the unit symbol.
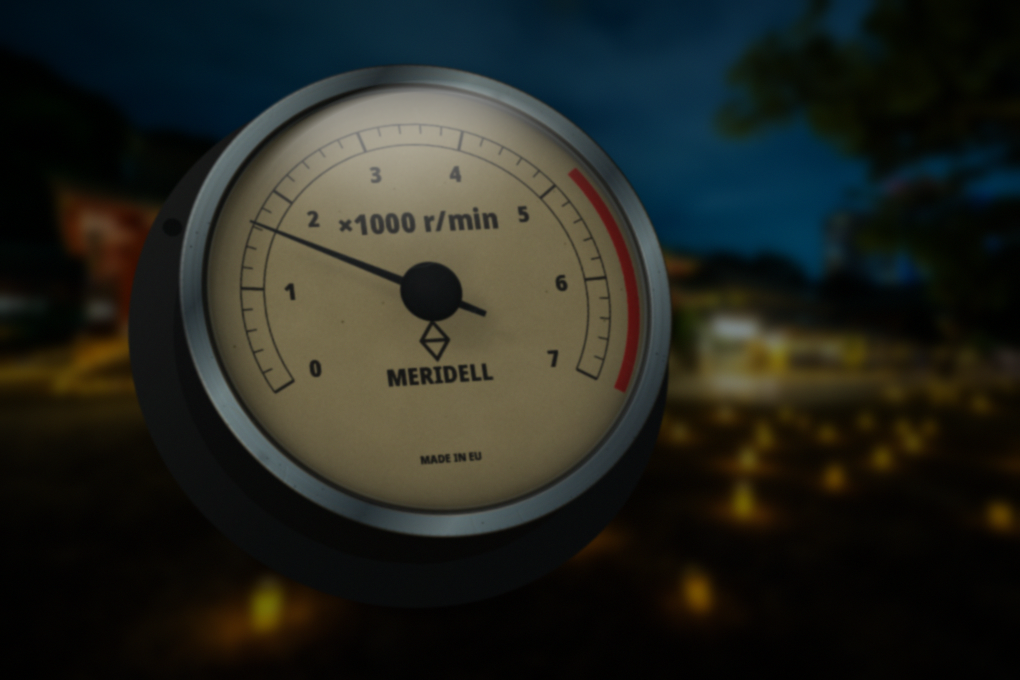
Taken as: 1600 rpm
